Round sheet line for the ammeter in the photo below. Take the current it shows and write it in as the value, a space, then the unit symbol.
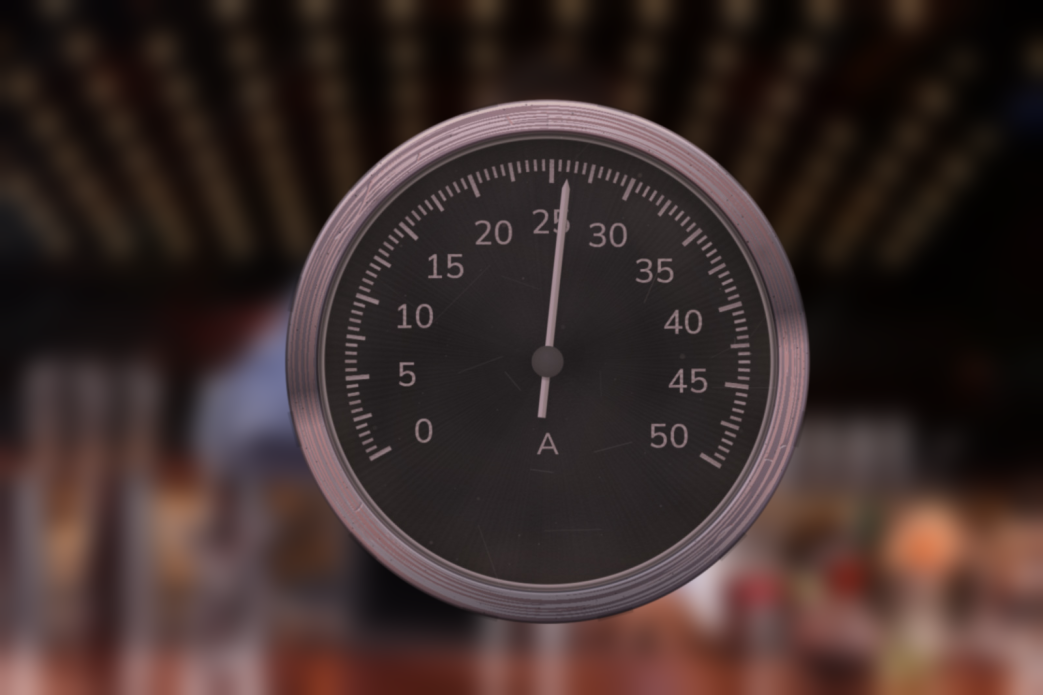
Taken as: 26 A
